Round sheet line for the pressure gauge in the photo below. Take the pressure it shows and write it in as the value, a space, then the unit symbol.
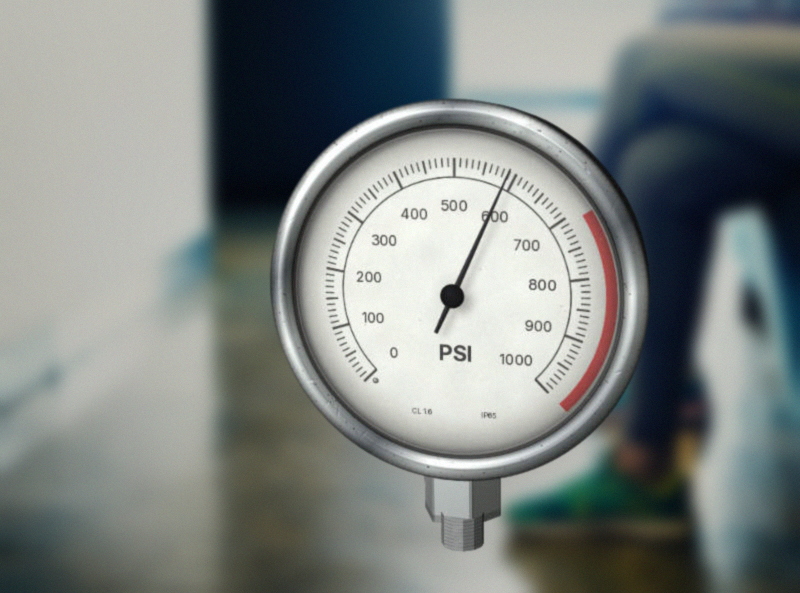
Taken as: 590 psi
